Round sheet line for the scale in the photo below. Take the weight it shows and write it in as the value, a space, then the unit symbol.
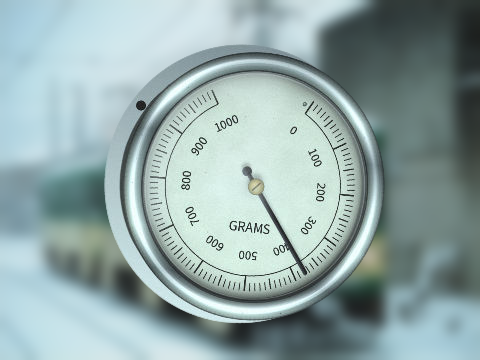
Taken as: 380 g
